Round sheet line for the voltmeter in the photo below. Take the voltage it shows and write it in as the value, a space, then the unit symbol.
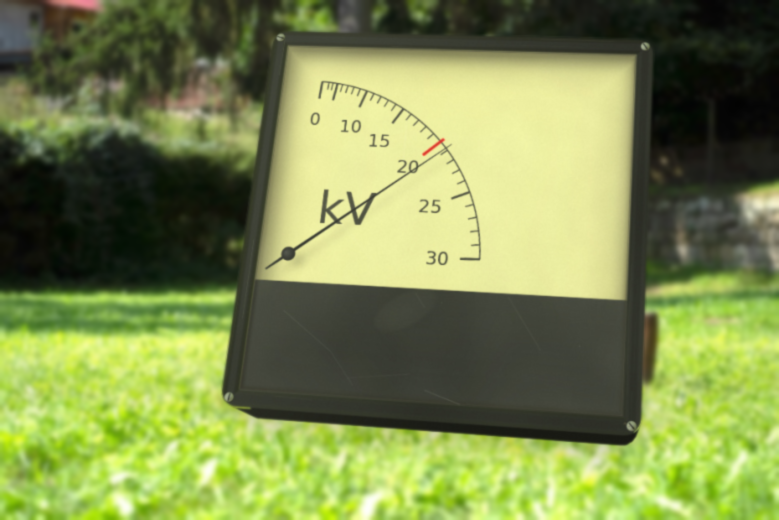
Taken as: 21 kV
